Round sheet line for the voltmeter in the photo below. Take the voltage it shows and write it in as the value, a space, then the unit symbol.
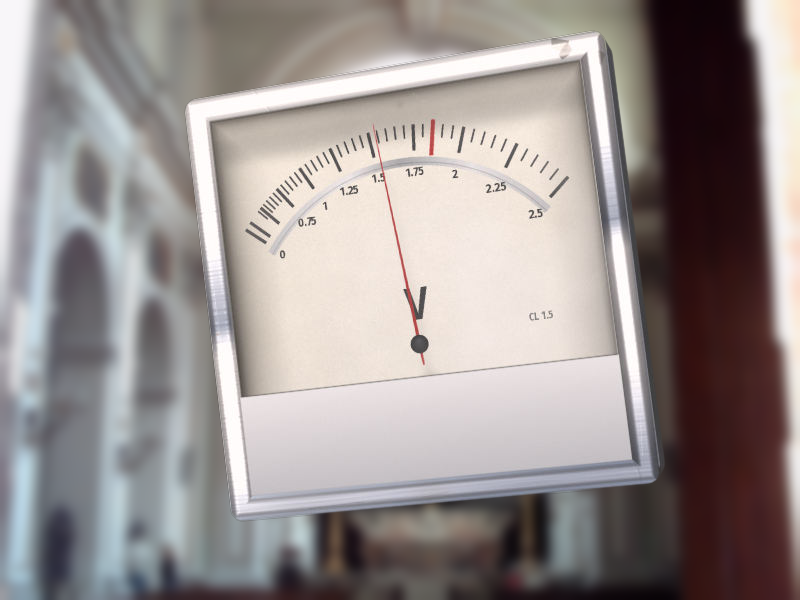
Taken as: 1.55 V
